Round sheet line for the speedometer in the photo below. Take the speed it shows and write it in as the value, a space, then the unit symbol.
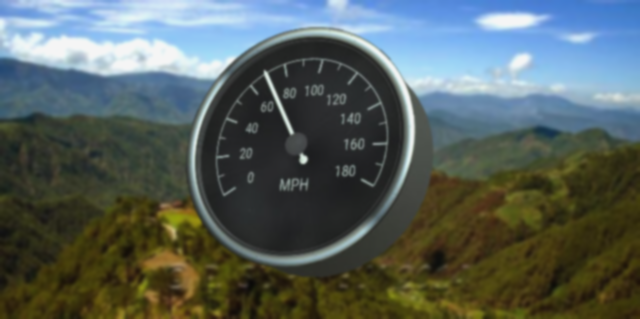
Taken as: 70 mph
